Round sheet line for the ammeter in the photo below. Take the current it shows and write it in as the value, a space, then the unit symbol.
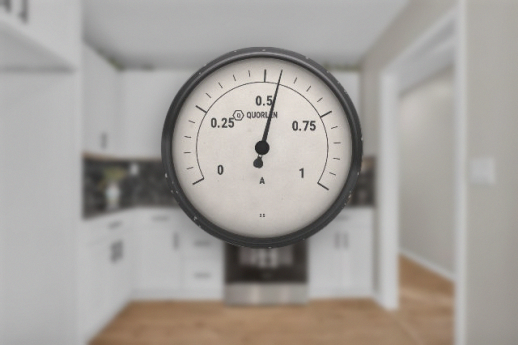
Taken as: 0.55 A
